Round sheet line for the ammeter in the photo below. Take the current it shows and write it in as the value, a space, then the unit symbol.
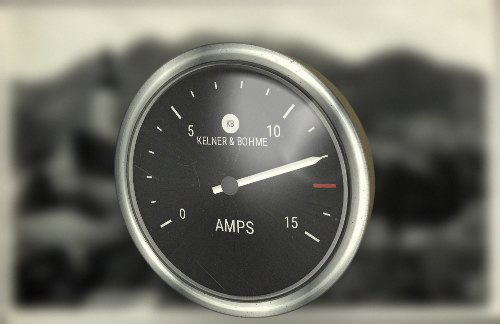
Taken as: 12 A
